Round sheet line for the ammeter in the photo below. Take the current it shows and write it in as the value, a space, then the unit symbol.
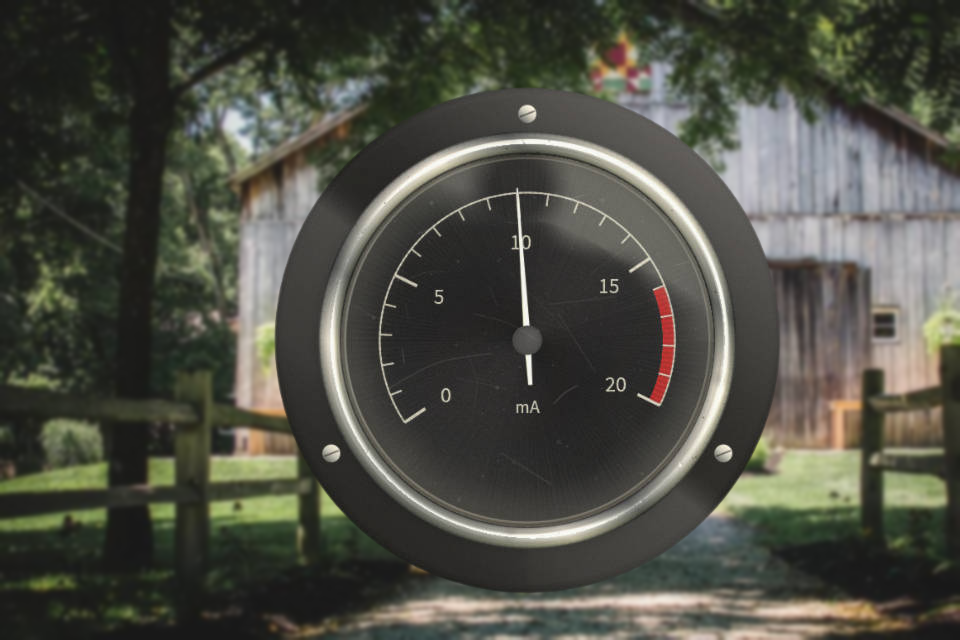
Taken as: 10 mA
